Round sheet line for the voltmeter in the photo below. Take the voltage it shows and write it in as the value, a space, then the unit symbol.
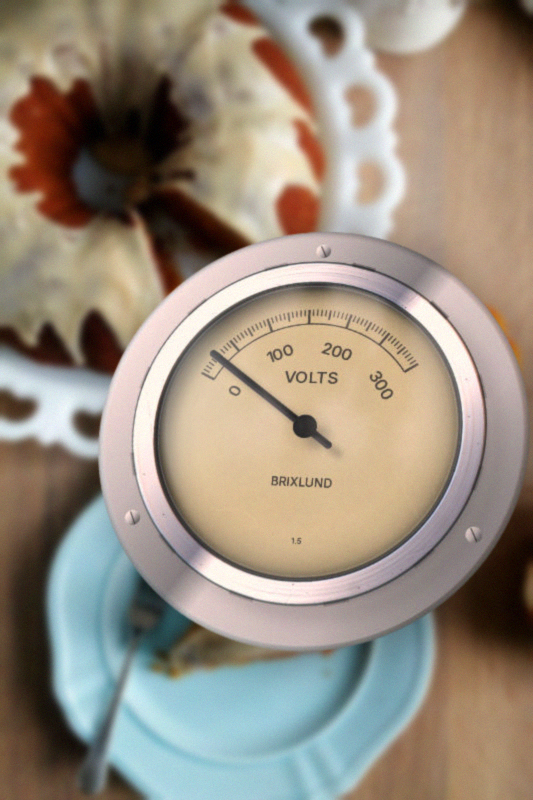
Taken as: 25 V
